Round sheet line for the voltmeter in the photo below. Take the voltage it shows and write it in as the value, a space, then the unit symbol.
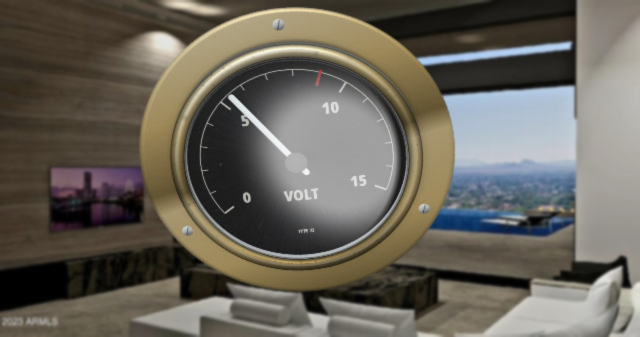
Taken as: 5.5 V
